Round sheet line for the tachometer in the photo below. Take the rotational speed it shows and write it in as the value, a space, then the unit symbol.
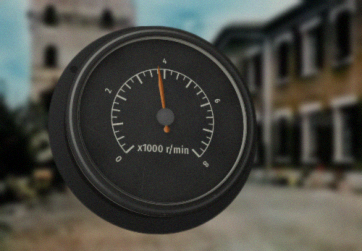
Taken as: 3750 rpm
